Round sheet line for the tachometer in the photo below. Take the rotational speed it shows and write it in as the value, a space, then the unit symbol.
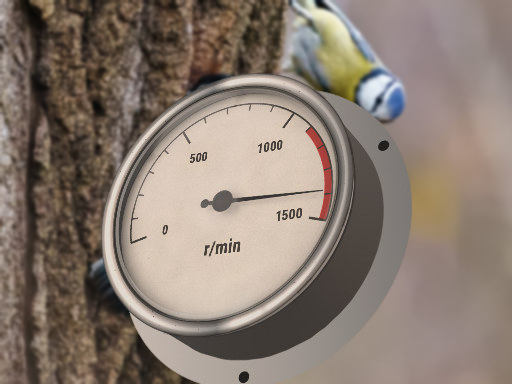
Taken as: 1400 rpm
